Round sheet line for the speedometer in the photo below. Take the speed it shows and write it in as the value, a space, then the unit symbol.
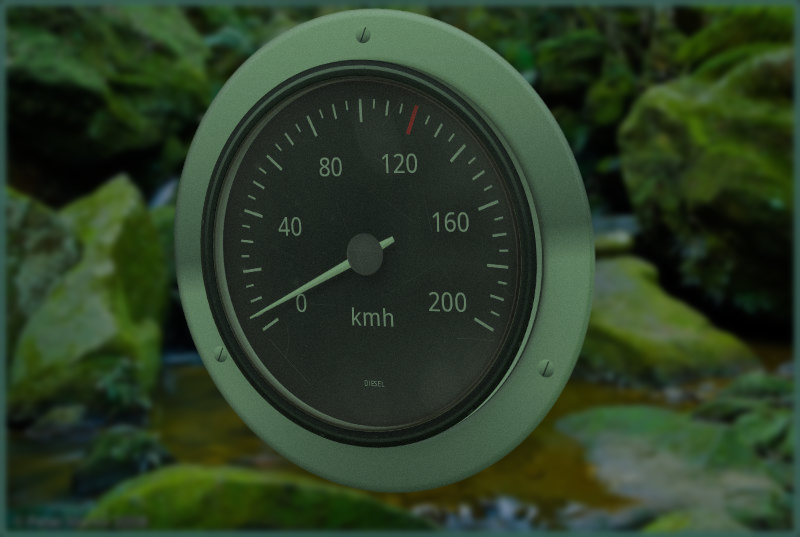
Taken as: 5 km/h
